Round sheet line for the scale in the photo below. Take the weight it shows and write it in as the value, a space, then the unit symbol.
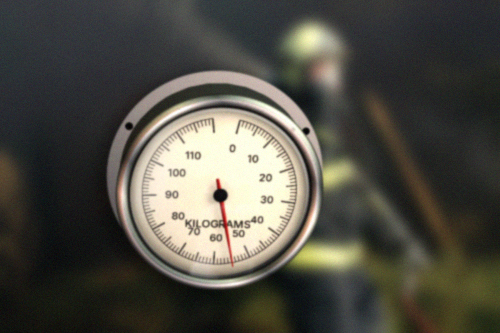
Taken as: 55 kg
